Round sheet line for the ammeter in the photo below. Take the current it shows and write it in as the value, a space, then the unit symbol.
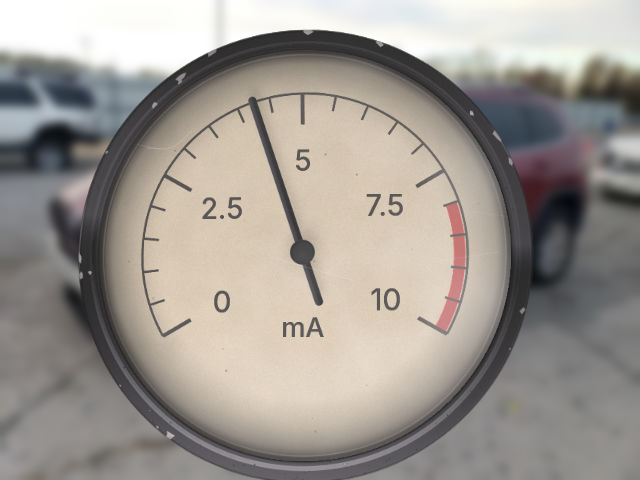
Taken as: 4.25 mA
